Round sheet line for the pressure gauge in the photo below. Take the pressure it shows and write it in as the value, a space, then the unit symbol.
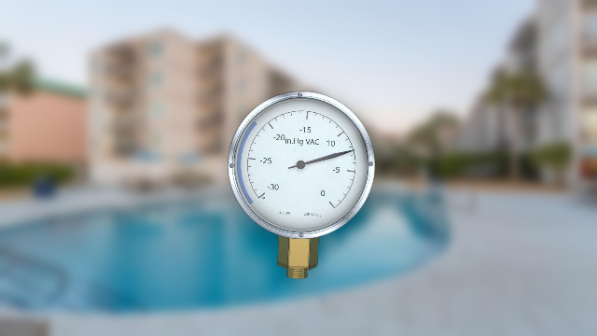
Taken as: -7.5 inHg
